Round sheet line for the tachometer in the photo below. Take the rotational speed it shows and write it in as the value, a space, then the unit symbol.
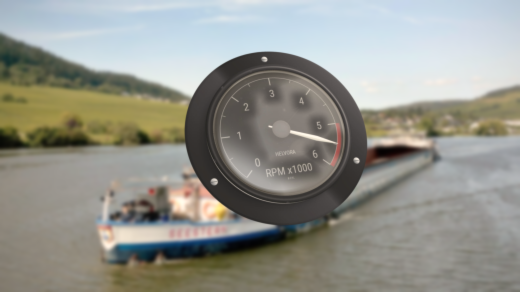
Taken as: 5500 rpm
